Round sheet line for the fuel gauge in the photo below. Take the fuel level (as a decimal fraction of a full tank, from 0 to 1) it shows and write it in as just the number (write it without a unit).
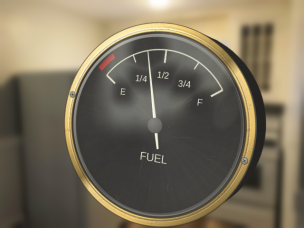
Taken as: 0.375
